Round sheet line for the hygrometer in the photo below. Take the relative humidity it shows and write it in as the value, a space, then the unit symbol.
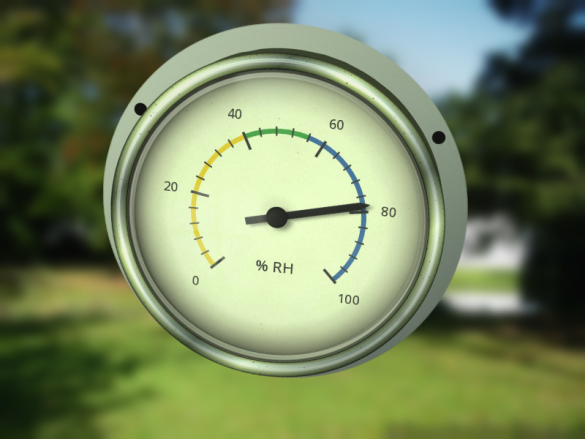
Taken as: 78 %
